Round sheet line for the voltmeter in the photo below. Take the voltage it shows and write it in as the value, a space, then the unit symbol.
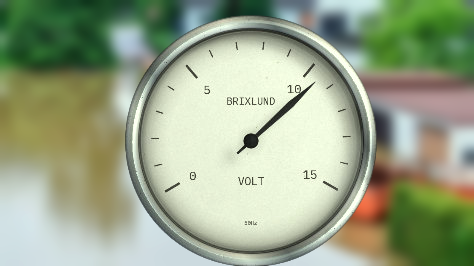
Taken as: 10.5 V
